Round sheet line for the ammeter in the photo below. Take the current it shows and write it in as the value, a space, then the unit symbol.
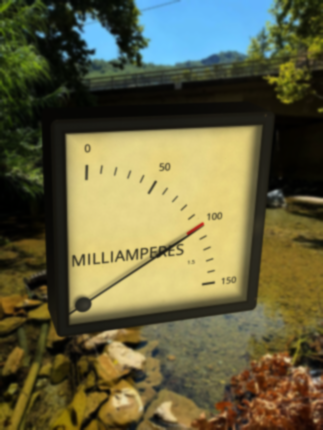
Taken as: 100 mA
